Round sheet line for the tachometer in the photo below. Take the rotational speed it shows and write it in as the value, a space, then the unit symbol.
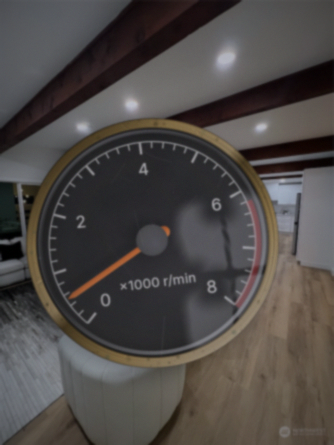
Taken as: 500 rpm
